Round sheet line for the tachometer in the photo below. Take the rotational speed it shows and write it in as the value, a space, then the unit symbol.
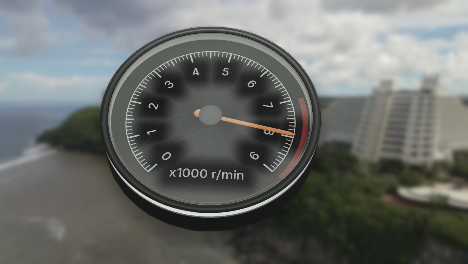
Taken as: 8000 rpm
